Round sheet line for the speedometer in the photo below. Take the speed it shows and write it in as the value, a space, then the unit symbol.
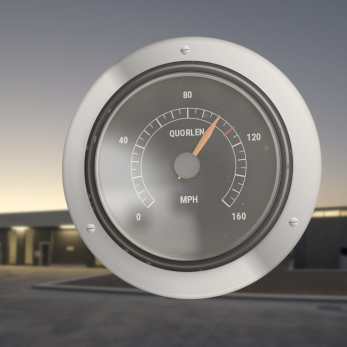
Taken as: 100 mph
